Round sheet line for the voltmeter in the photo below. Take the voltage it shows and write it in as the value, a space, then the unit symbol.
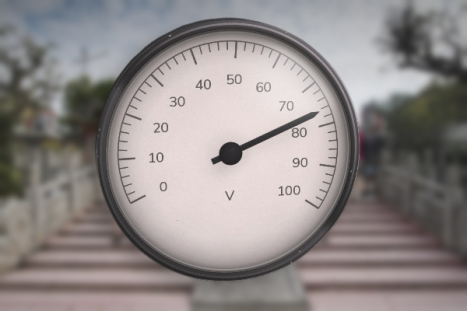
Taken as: 76 V
